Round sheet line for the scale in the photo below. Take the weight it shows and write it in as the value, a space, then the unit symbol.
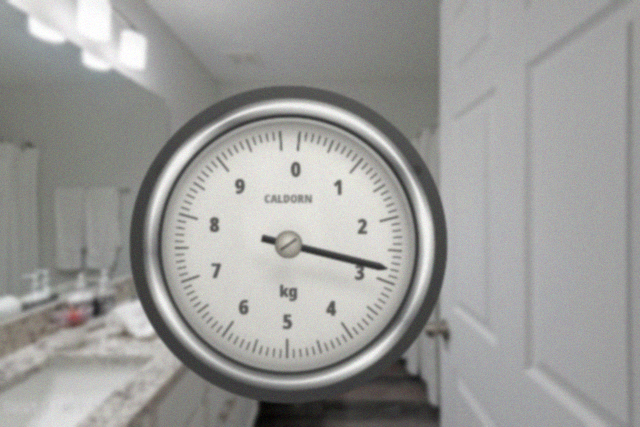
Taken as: 2.8 kg
